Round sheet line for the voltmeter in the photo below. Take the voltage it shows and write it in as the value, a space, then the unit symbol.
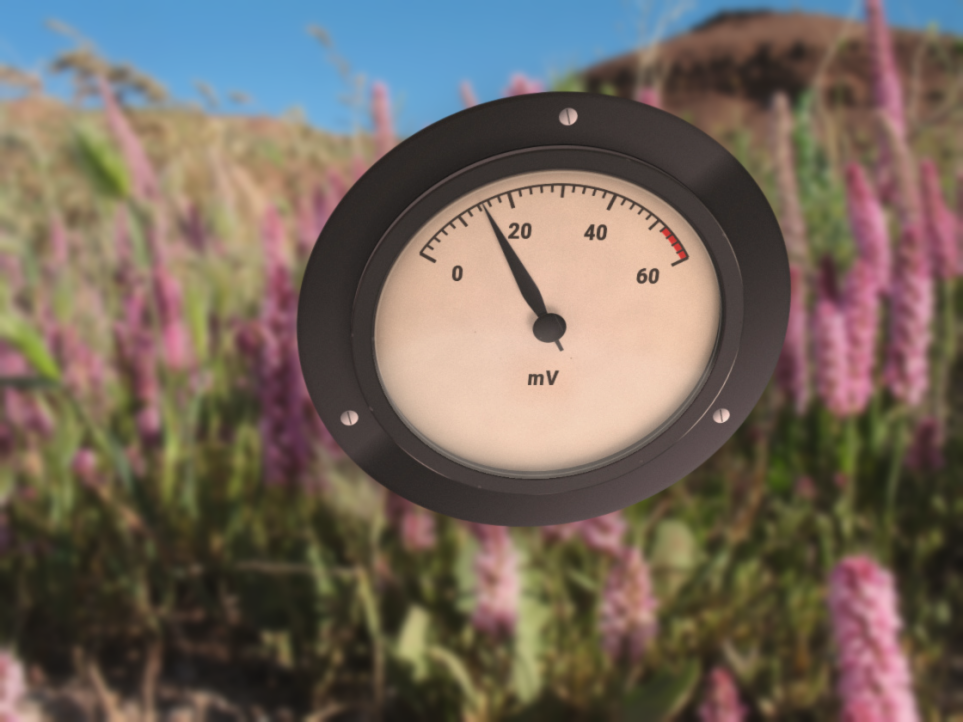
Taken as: 15 mV
